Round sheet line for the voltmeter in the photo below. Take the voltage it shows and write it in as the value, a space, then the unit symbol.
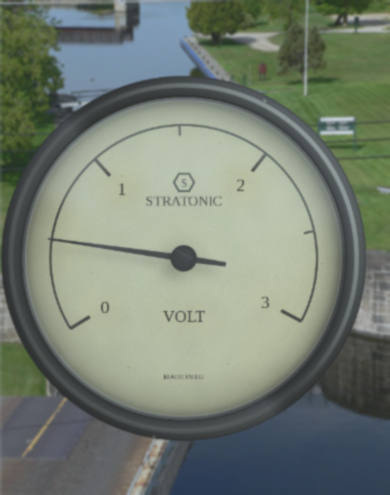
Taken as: 0.5 V
